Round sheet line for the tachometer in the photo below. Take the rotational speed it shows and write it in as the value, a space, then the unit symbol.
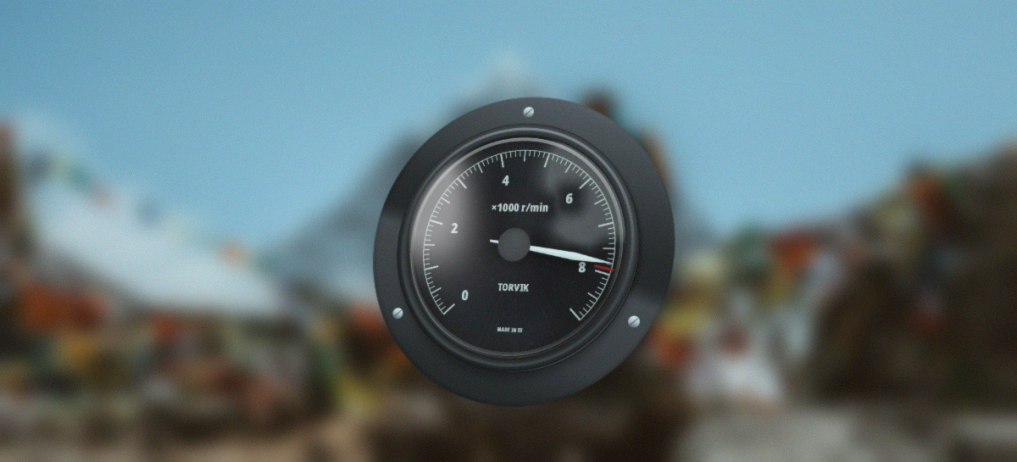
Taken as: 7800 rpm
